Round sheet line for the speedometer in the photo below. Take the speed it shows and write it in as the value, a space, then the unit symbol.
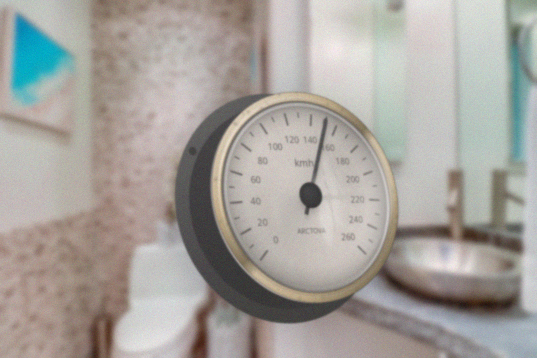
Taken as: 150 km/h
